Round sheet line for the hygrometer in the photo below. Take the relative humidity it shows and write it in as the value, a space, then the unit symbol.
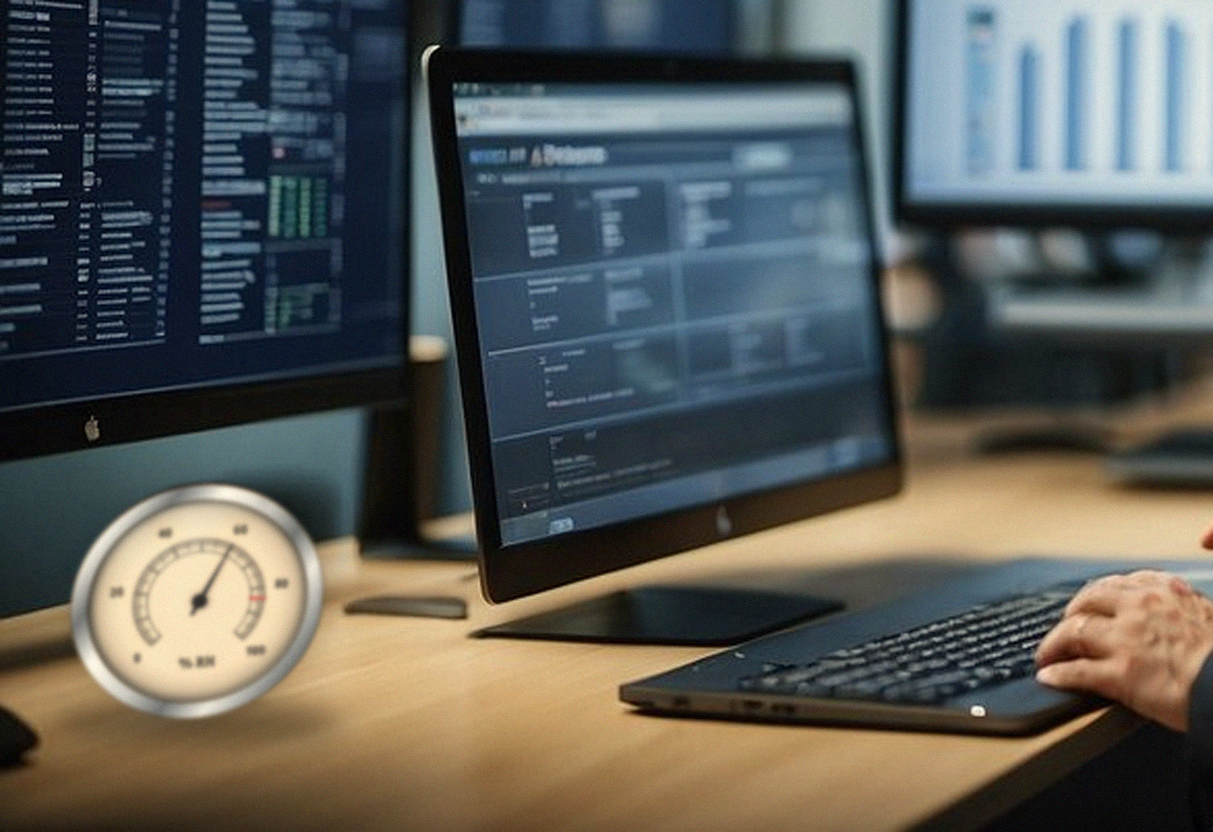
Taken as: 60 %
